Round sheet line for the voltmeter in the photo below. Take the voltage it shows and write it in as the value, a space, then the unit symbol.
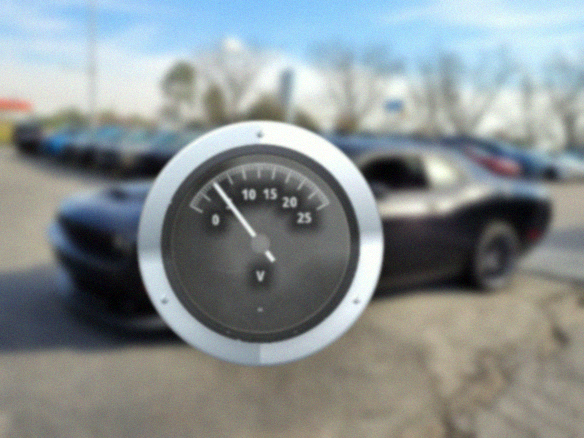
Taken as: 5 V
